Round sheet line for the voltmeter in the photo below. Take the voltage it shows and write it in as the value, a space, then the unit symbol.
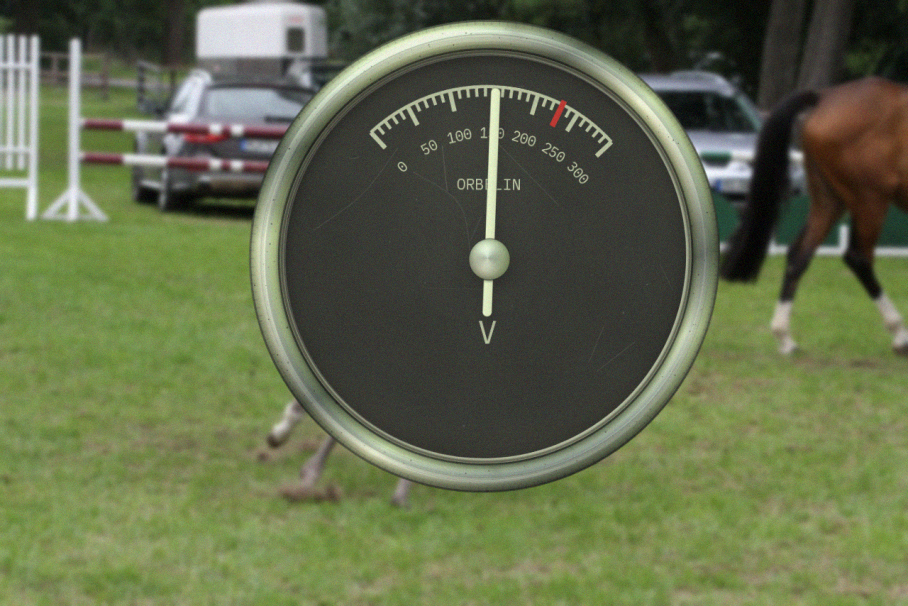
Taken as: 150 V
